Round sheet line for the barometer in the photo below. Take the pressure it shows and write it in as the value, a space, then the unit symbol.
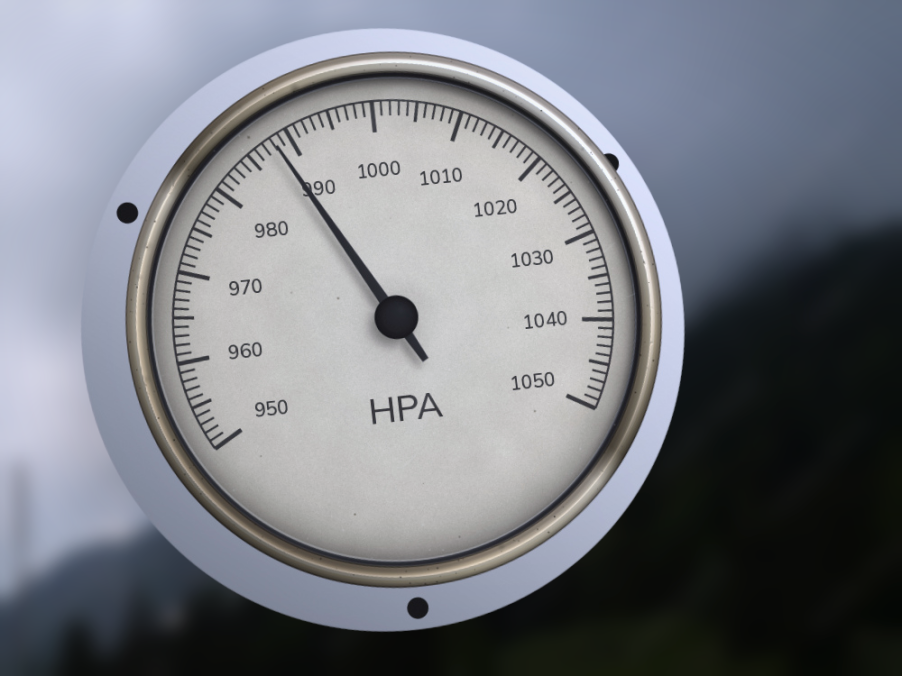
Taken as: 988 hPa
